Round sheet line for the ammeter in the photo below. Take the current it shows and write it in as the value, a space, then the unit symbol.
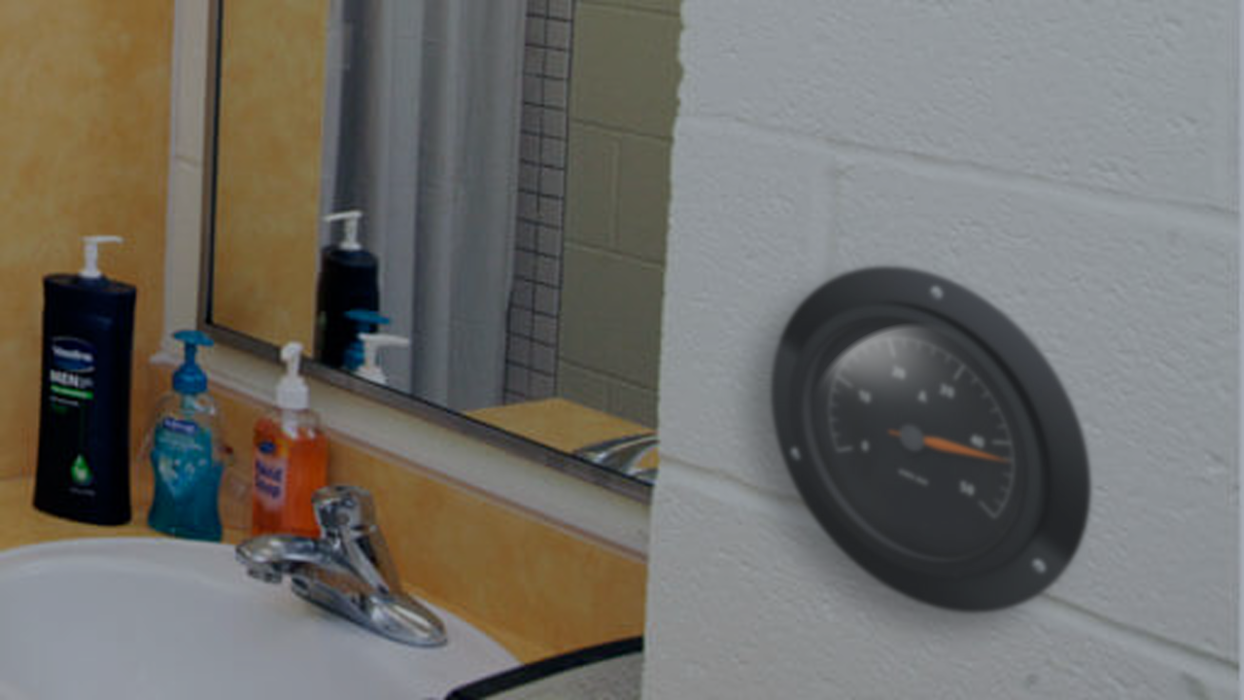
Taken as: 42 A
